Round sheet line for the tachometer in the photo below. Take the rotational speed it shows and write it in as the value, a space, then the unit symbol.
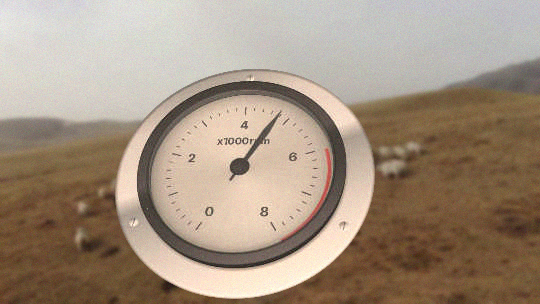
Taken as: 4800 rpm
